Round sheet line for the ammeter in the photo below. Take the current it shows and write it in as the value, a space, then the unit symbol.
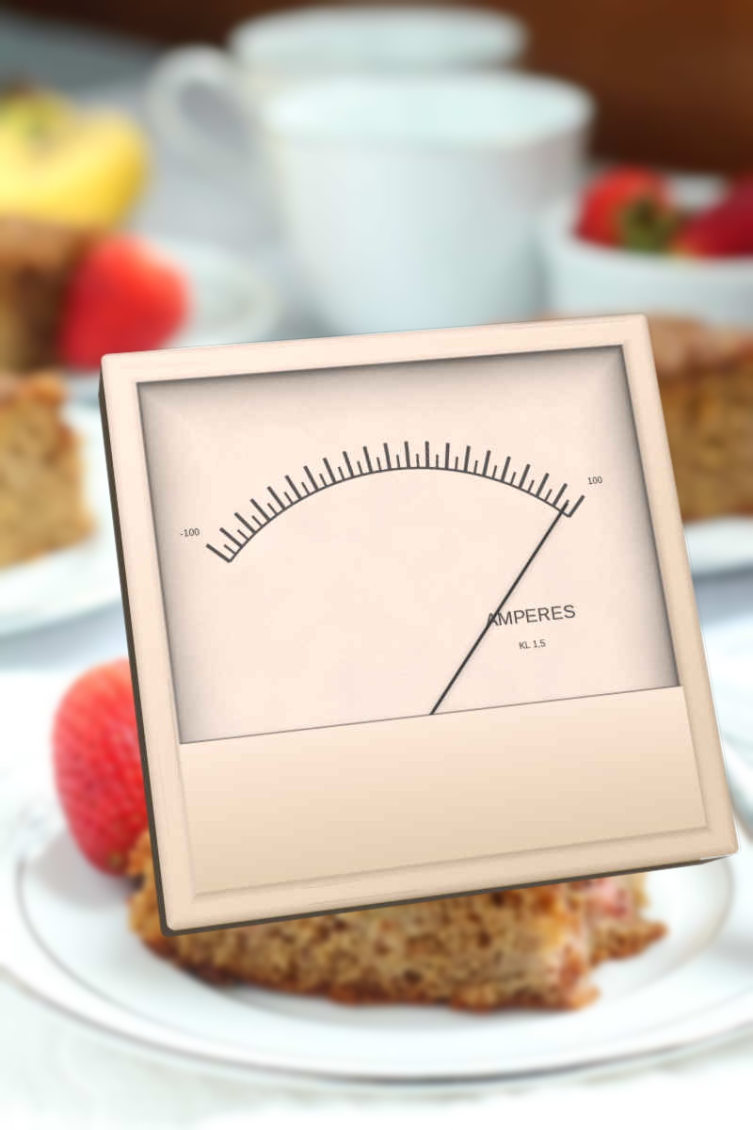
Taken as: 95 A
